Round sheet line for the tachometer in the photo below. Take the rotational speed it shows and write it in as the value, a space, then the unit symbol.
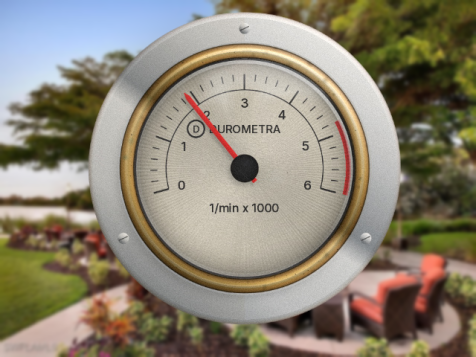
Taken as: 1900 rpm
